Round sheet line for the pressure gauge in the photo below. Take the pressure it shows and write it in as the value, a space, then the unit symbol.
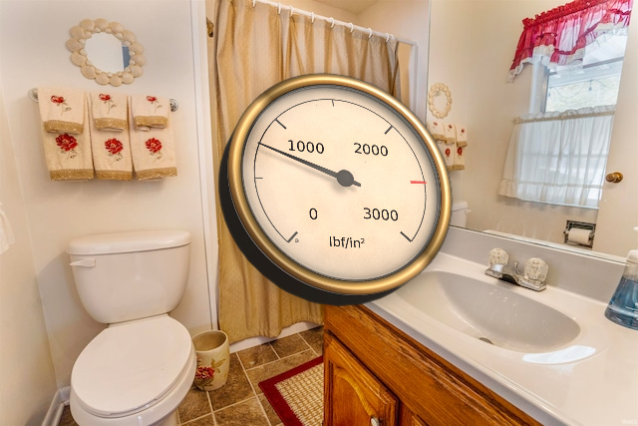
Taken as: 750 psi
